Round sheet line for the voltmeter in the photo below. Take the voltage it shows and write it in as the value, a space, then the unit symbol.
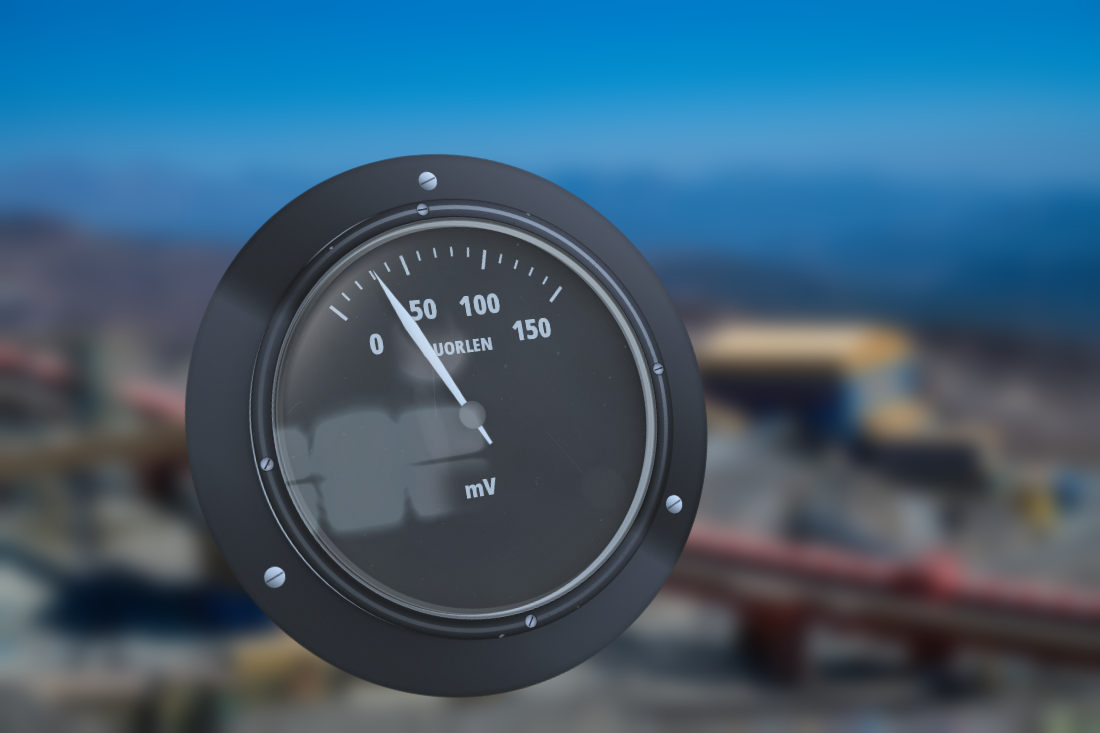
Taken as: 30 mV
